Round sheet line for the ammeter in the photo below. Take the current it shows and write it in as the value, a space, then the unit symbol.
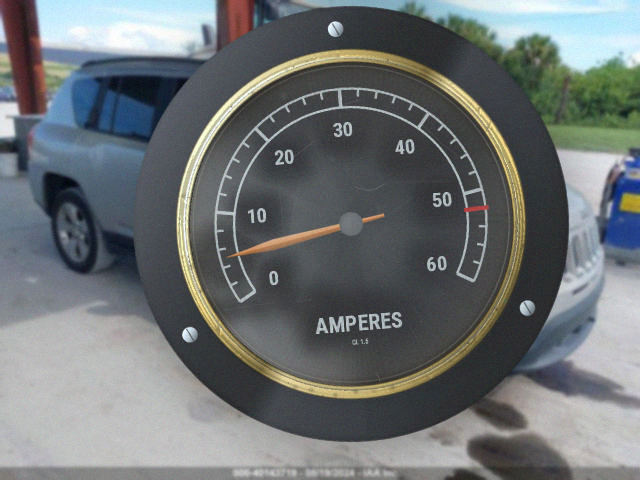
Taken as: 5 A
